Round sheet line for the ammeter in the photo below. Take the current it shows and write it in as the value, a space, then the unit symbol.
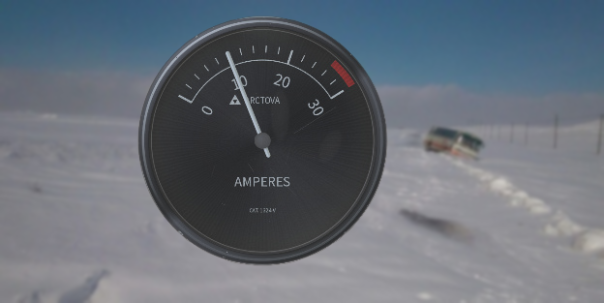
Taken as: 10 A
